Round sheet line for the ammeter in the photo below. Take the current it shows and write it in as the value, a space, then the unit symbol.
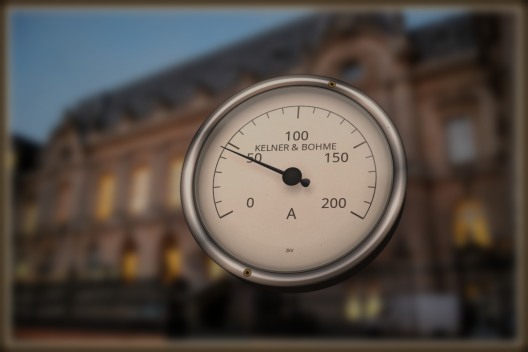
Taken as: 45 A
